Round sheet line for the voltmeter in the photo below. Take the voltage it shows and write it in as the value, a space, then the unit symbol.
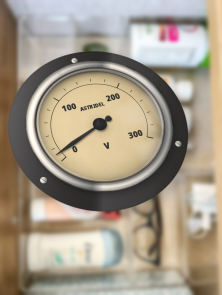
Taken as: 10 V
